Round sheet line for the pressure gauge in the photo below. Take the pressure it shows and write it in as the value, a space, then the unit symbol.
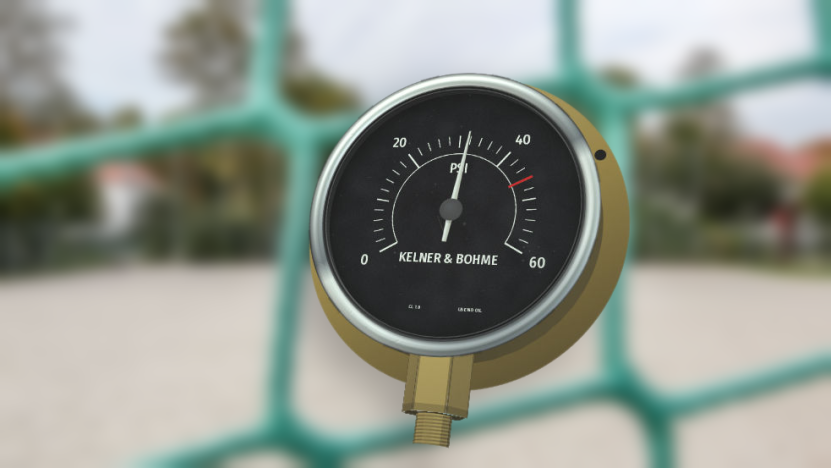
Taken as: 32 psi
